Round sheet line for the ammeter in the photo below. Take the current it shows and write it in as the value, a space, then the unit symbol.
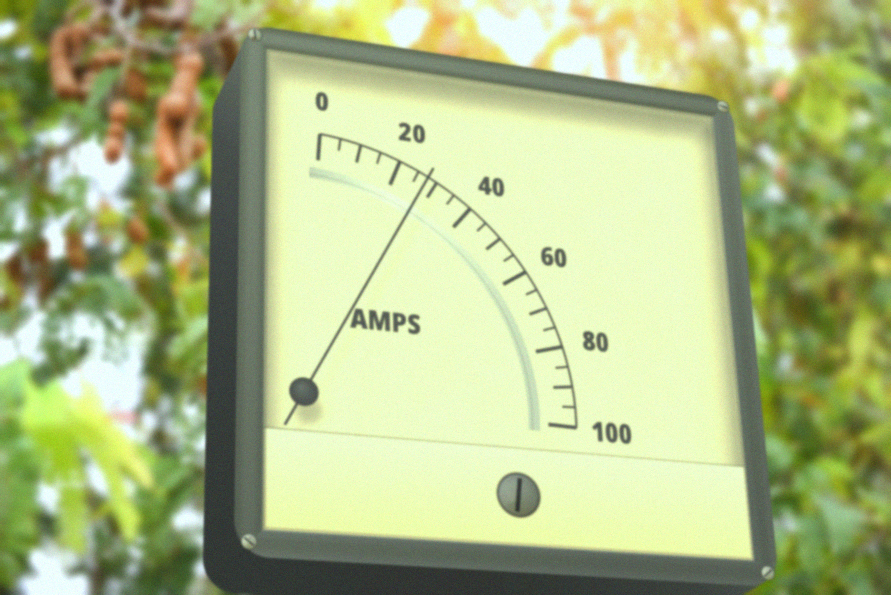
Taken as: 27.5 A
